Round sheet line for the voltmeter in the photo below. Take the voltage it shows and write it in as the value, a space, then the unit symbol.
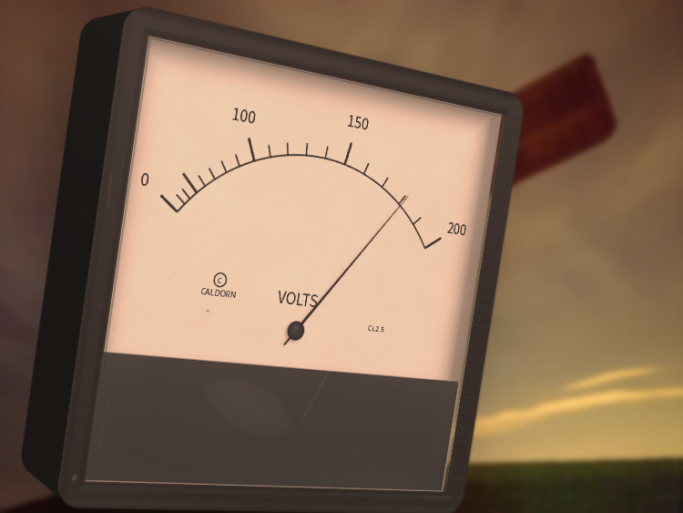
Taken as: 180 V
